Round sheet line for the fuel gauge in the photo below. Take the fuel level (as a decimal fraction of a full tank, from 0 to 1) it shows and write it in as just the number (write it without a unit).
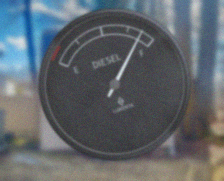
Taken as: 0.875
